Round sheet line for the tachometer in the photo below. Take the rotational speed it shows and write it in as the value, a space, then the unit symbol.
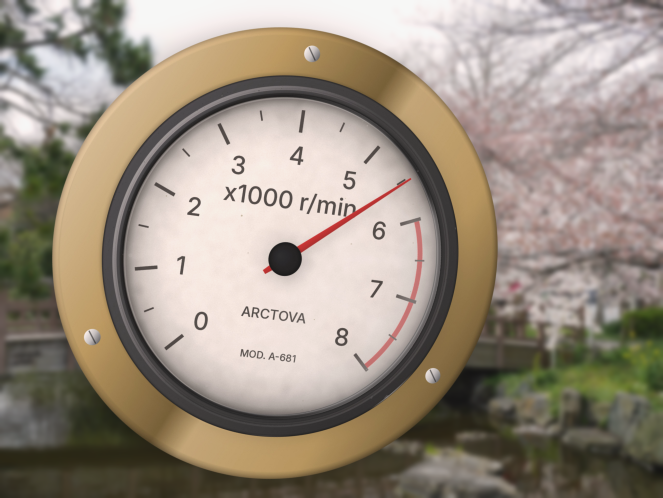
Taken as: 5500 rpm
